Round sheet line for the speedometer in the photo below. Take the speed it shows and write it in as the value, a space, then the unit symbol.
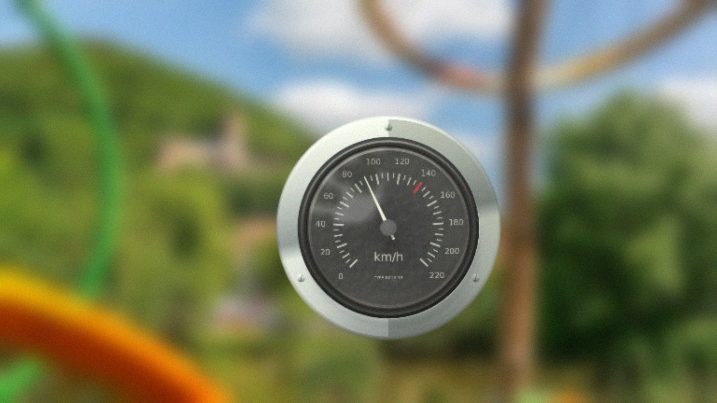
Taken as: 90 km/h
